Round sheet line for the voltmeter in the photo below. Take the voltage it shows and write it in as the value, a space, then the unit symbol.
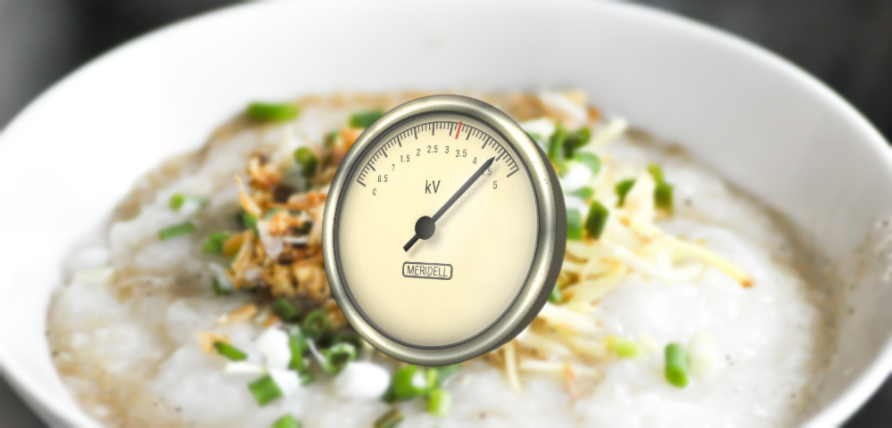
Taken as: 4.5 kV
